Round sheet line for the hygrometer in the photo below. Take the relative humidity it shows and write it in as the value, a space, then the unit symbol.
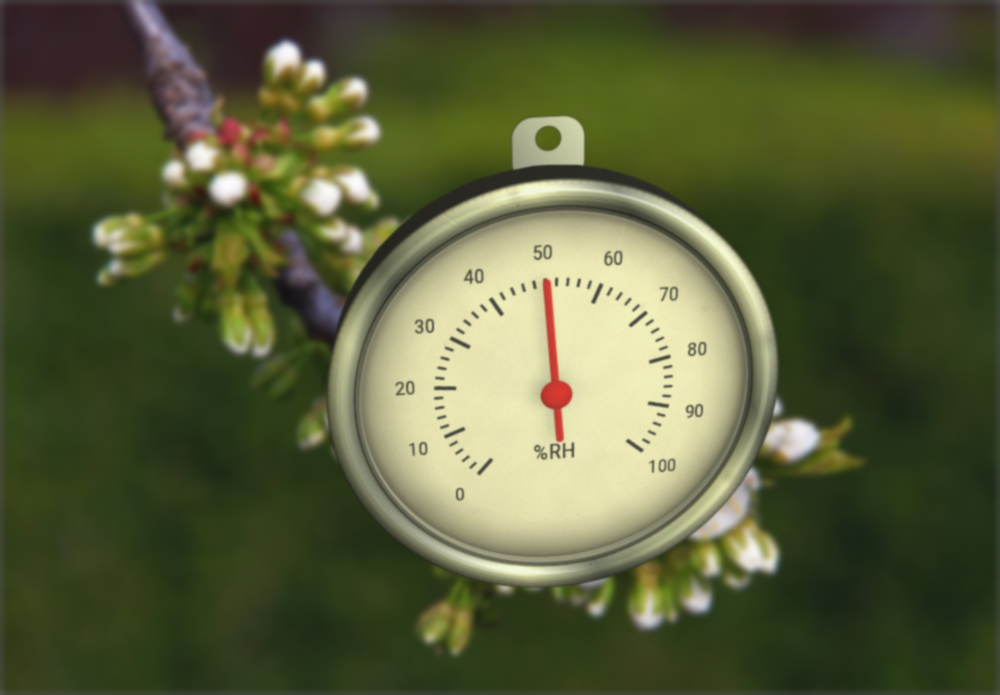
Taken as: 50 %
